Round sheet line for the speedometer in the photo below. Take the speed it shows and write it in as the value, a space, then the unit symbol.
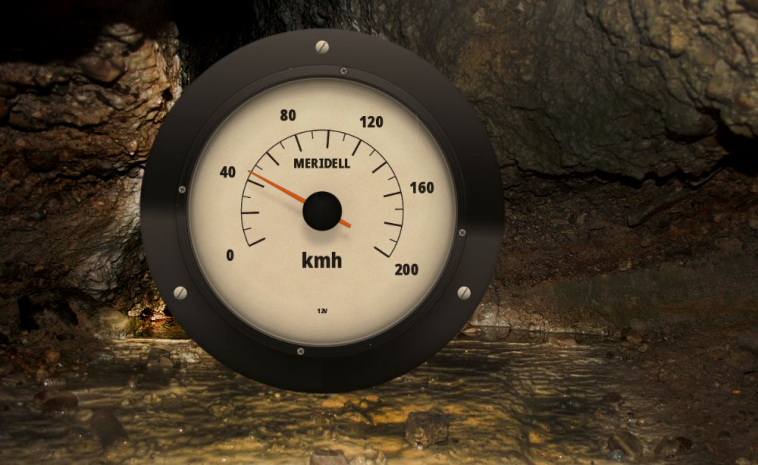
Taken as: 45 km/h
